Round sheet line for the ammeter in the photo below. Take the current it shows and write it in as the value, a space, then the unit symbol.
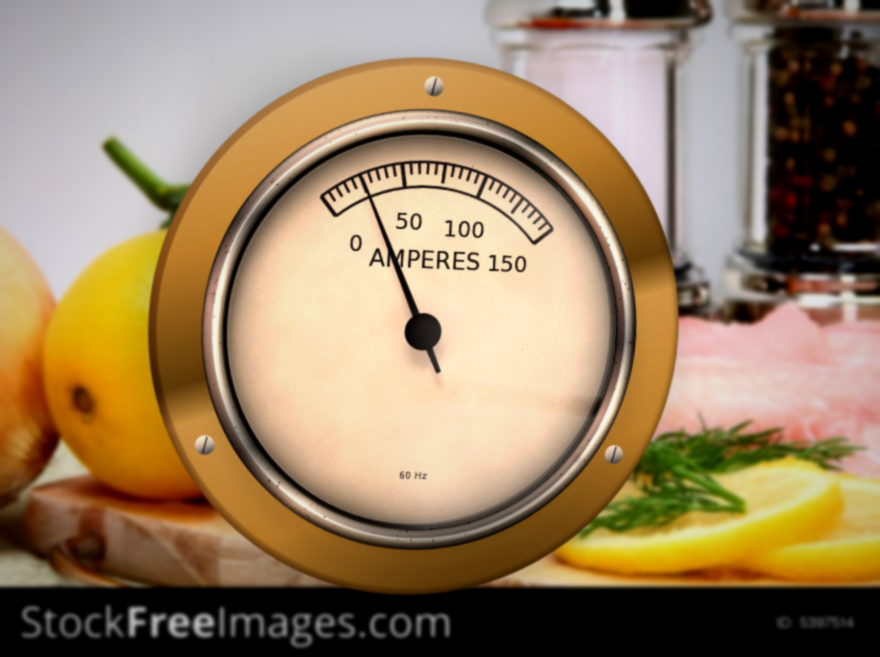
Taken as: 25 A
